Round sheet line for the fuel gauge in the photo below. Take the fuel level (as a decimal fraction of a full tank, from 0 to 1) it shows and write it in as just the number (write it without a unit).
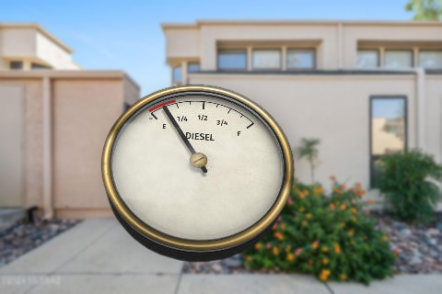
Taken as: 0.125
